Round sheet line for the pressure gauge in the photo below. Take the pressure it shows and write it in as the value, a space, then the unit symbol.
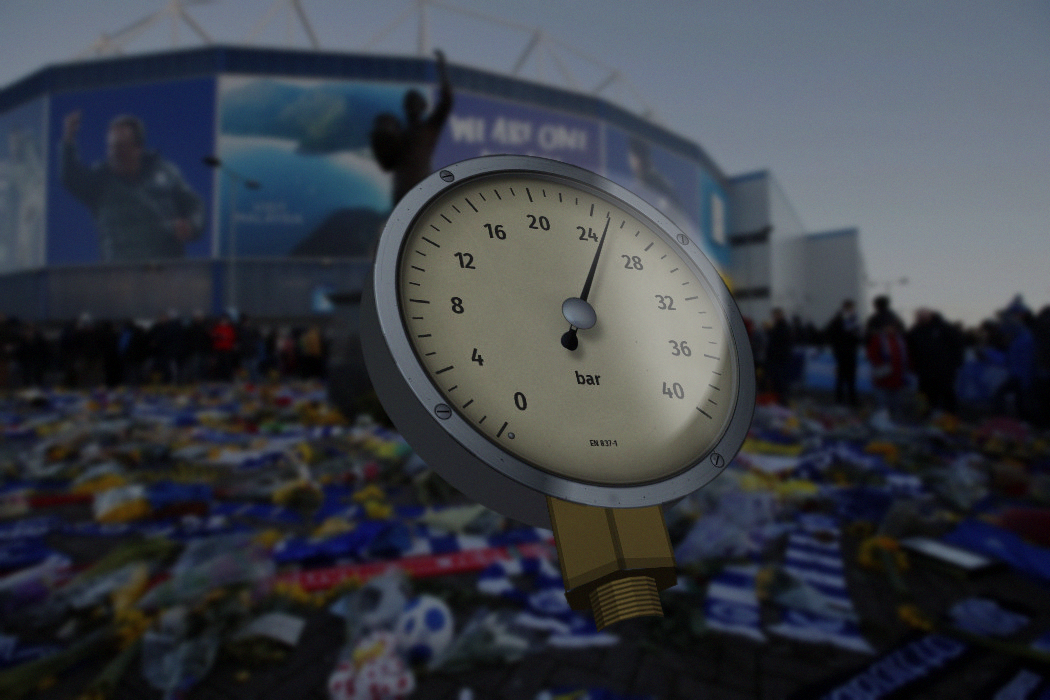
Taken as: 25 bar
